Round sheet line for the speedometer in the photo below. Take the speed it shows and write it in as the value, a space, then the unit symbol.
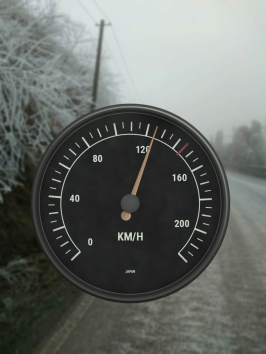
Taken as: 125 km/h
